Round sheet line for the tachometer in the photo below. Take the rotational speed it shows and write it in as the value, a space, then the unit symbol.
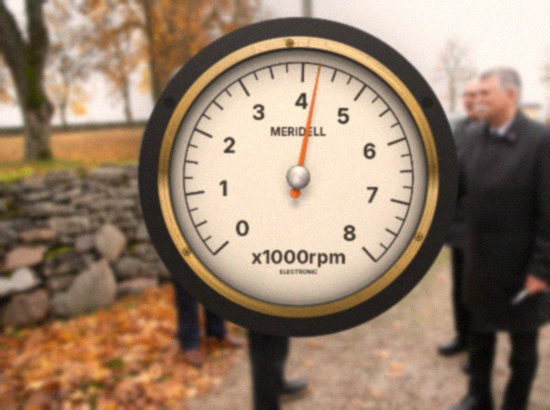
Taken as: 4250 rpm
